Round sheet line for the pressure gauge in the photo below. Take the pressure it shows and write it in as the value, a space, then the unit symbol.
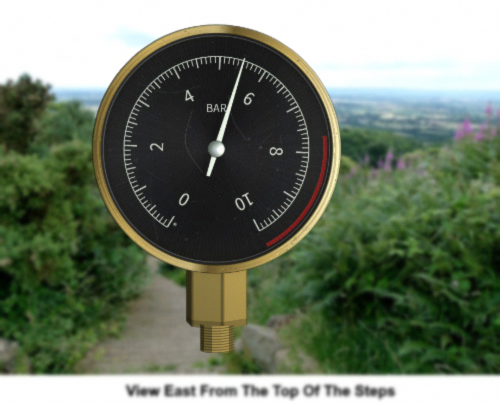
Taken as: 5.5 bar
